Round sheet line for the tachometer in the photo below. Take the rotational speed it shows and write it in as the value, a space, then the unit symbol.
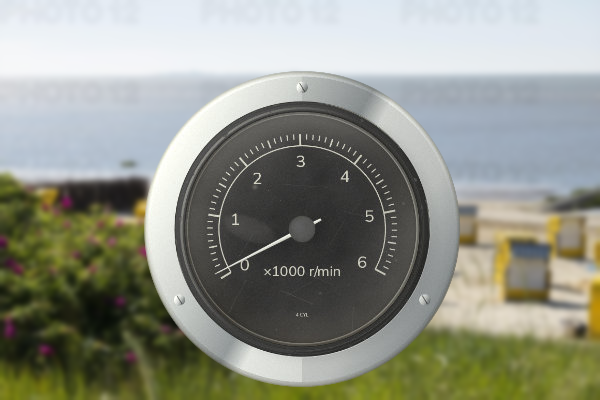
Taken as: 100 rpm
